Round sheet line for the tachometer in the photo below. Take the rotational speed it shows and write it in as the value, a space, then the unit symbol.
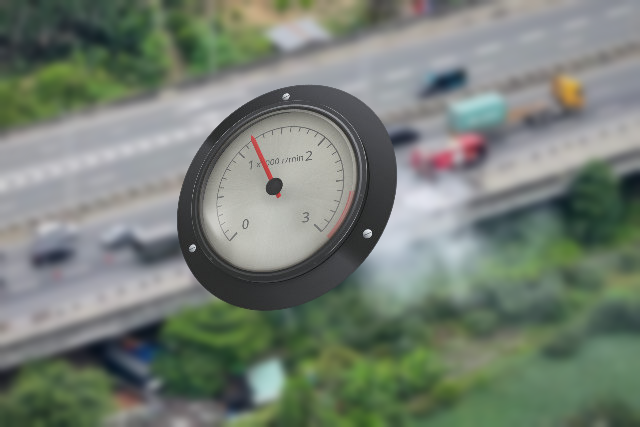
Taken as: 1200 rpm
